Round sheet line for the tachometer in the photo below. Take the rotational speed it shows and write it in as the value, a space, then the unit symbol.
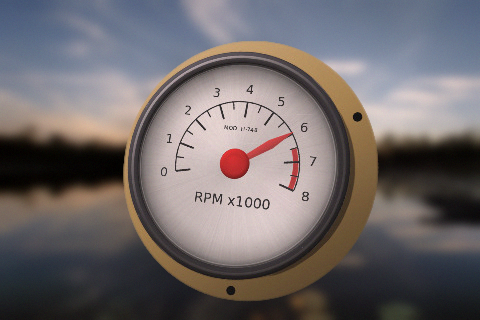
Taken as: 6000 rpm
